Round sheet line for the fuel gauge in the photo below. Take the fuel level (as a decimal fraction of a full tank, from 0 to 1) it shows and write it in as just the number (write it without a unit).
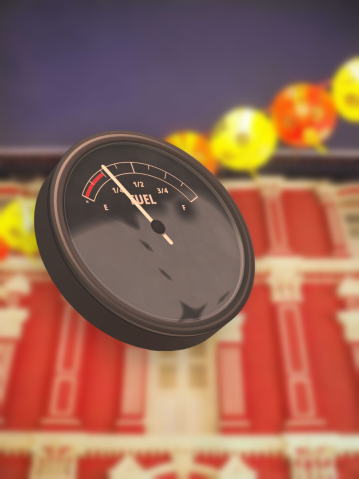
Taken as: 0.25
